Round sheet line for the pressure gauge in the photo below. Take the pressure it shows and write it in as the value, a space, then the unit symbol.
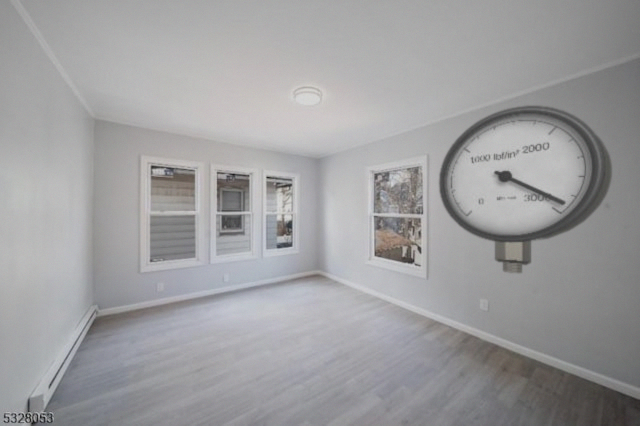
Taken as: 2900 psi
